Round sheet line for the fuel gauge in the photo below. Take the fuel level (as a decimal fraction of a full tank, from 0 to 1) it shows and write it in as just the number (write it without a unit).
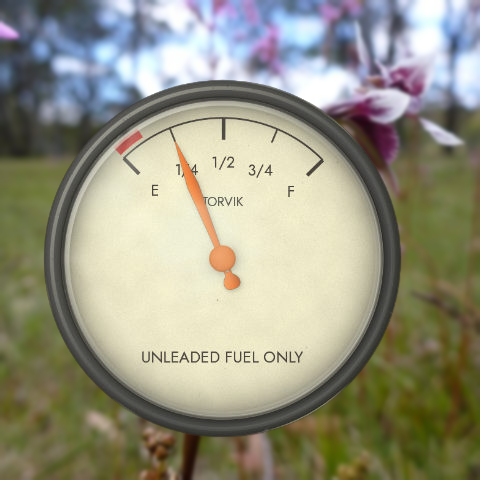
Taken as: 0.25
